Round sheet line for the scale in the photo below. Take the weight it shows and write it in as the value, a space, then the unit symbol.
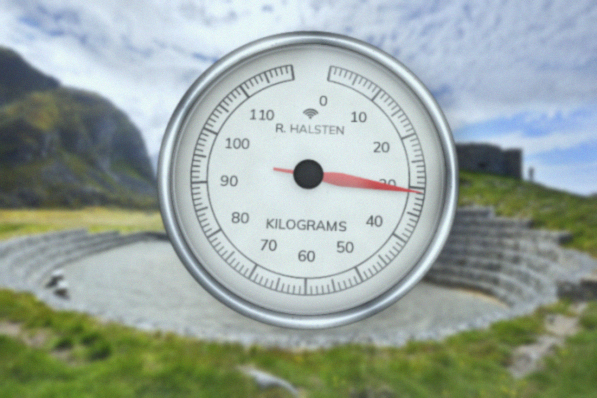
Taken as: 31 kg
